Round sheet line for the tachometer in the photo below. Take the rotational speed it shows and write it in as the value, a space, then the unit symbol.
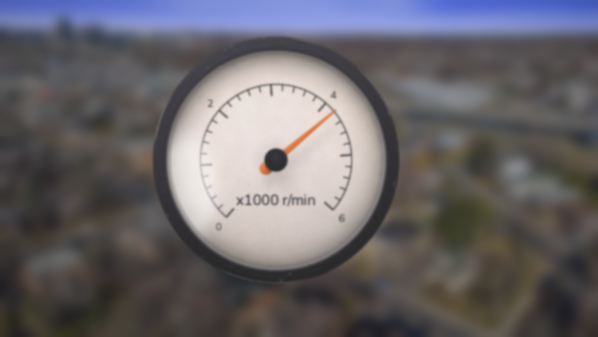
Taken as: 4200 rpm
